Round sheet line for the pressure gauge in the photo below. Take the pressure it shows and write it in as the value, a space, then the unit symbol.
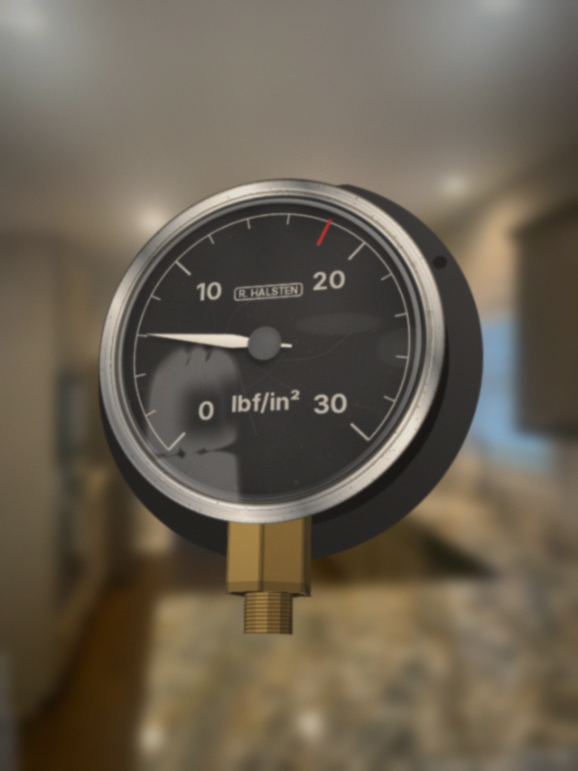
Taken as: 6 psi
